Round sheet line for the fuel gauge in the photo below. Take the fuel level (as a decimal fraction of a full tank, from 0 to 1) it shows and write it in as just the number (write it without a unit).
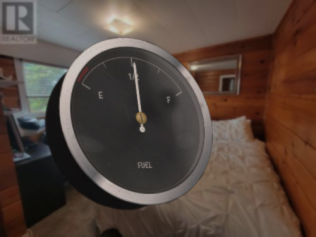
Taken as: 0.5
